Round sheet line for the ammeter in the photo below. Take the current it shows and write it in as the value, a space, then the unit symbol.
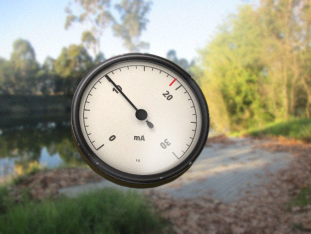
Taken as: 10 mA
